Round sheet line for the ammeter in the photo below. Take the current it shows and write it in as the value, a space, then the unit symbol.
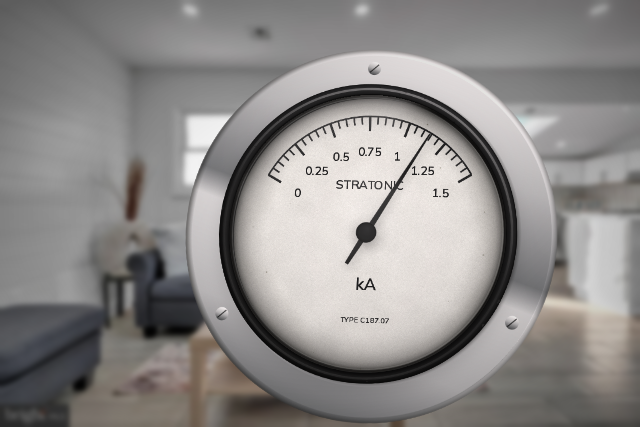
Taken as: 1.15 kA
